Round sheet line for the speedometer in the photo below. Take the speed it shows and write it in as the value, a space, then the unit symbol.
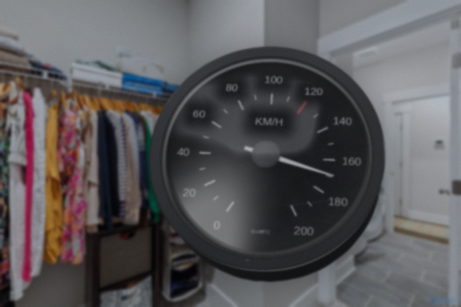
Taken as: 170 km/h
